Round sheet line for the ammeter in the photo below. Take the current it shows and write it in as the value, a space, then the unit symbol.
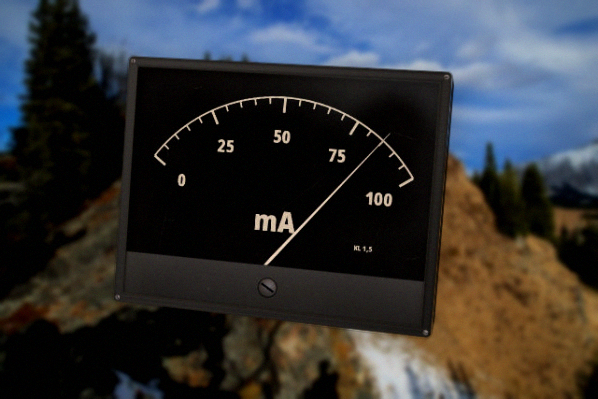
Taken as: 85 mA
